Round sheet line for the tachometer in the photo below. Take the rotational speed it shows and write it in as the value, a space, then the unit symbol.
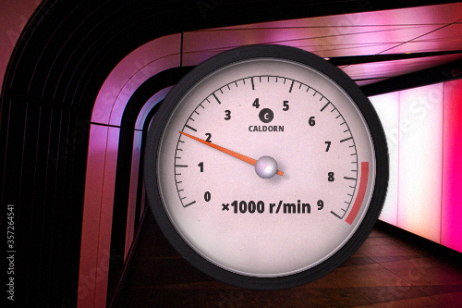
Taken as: 1800 rpm
